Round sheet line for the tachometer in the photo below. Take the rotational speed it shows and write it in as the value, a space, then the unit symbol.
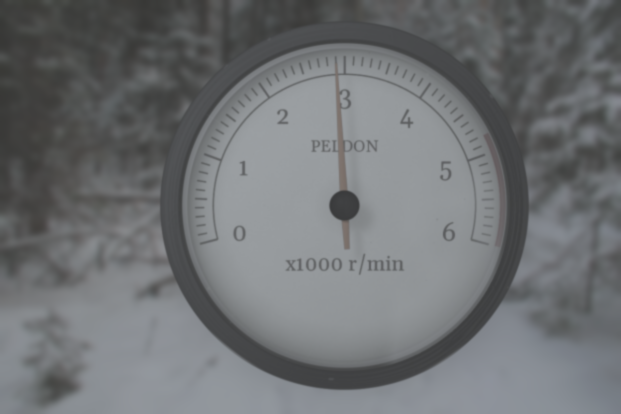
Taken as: 2900 rpm
